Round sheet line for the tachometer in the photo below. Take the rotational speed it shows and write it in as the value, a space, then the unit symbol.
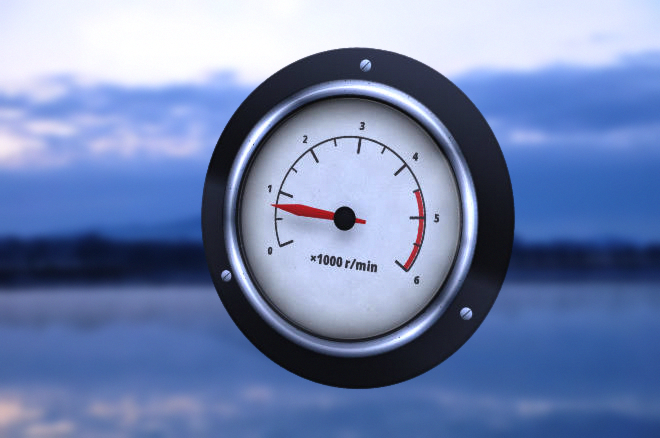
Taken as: 750 rpm
